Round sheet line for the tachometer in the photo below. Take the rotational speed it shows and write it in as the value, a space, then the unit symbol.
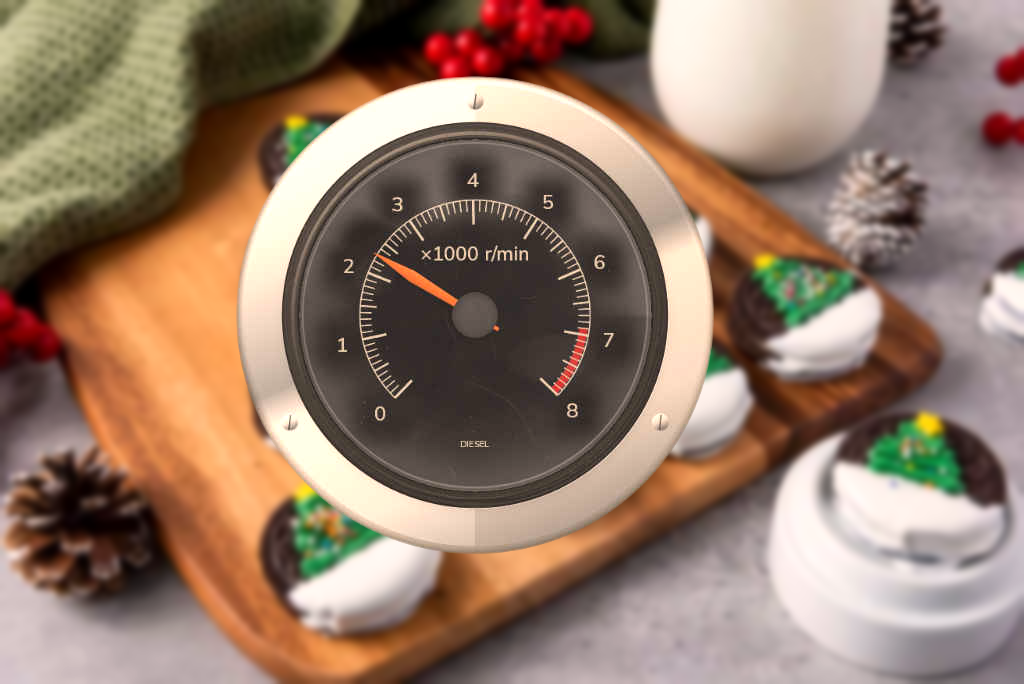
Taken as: 2300 rpm
